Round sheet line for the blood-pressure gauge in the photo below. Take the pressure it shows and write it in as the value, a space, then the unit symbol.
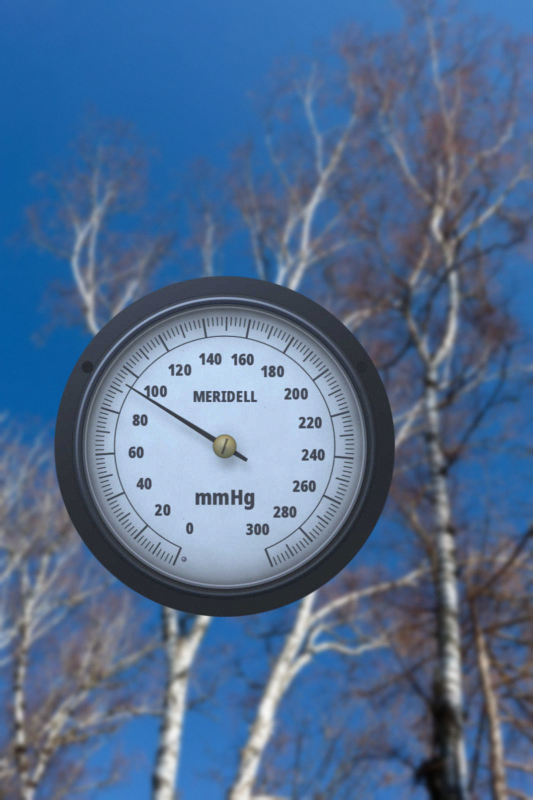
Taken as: 94 mmHg
